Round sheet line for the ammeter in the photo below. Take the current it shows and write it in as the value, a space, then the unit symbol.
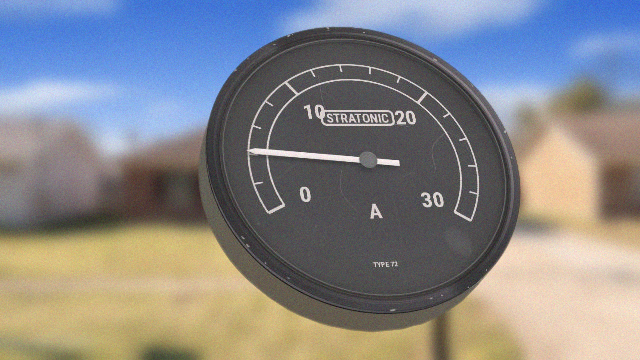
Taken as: 4 A
